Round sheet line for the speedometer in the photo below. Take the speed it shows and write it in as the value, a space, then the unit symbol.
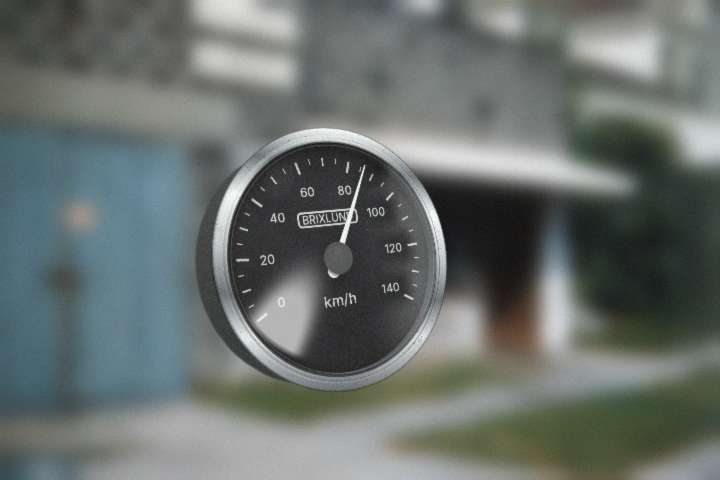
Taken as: 85 km/h
